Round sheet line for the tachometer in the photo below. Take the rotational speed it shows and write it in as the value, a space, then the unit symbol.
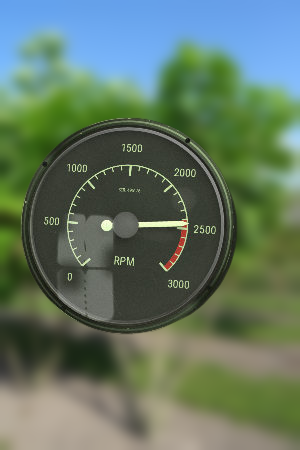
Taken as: 2450 rpm
